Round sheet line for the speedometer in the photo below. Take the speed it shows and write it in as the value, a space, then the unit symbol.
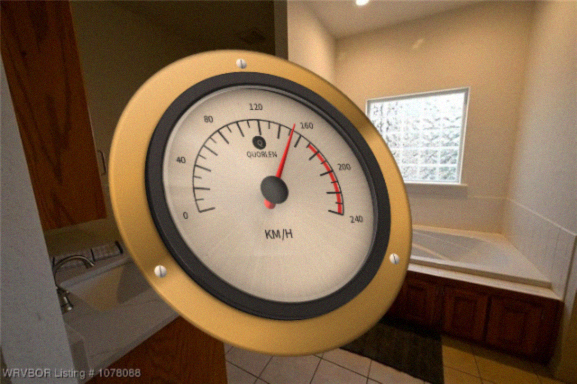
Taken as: 150 km/h
